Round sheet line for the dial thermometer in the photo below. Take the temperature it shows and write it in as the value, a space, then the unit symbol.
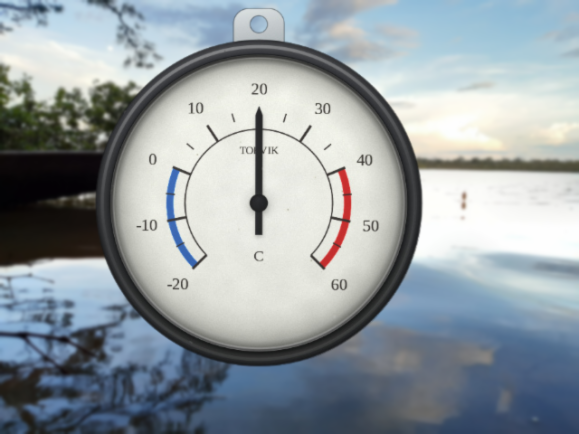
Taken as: 20 °C
